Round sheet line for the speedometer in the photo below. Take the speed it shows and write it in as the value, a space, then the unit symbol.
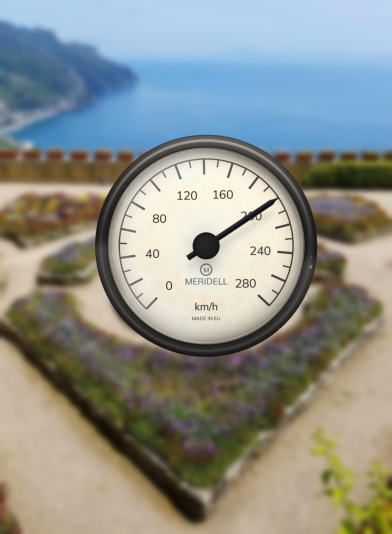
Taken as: 200 km/h
